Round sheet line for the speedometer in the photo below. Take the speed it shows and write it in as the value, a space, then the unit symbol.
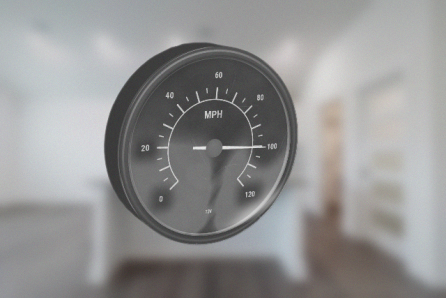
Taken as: 100 mph
